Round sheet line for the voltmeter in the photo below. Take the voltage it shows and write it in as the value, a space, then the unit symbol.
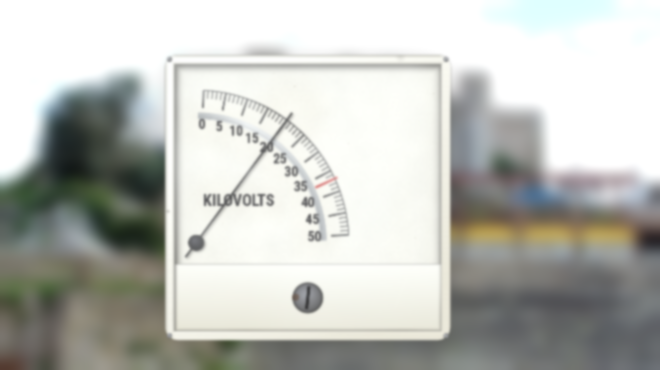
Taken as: 20 kV
